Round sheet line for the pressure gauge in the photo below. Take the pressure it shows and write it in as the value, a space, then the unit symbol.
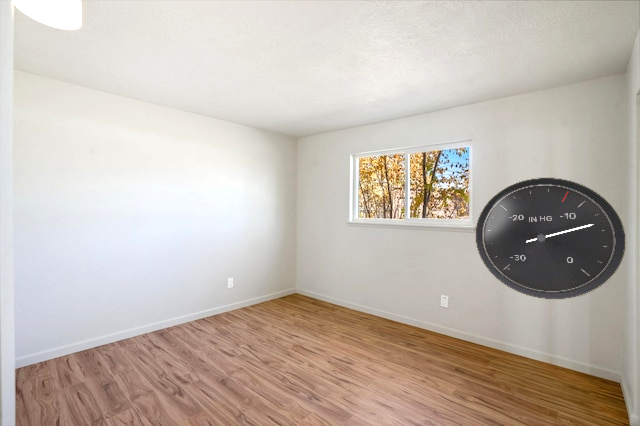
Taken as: -7 inHg
